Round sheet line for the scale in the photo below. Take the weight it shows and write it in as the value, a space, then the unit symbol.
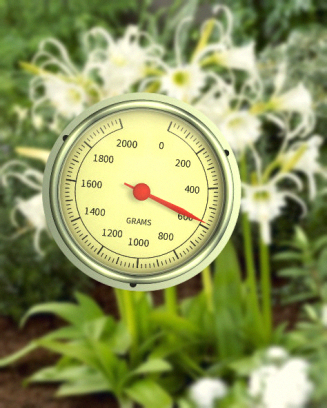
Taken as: 580 g
